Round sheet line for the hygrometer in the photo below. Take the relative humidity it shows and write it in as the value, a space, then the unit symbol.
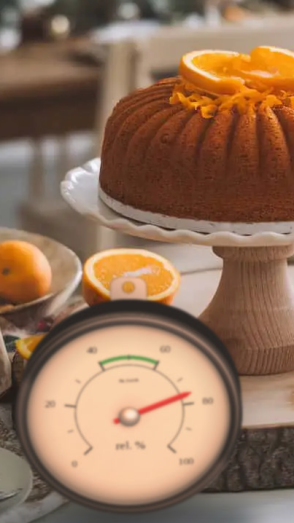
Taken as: 75 %
